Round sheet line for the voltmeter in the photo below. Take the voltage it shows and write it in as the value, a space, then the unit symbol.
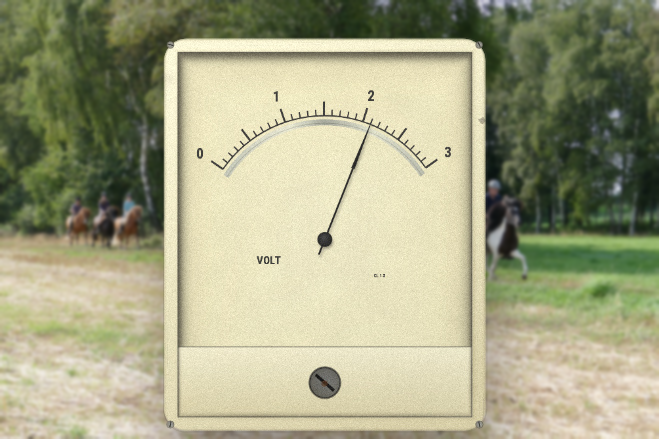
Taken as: 2.1 V
